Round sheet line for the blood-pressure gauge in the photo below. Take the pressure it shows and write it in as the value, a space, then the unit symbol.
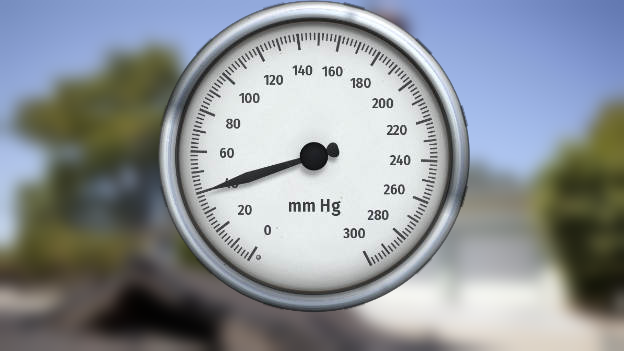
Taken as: 40 mmHg
